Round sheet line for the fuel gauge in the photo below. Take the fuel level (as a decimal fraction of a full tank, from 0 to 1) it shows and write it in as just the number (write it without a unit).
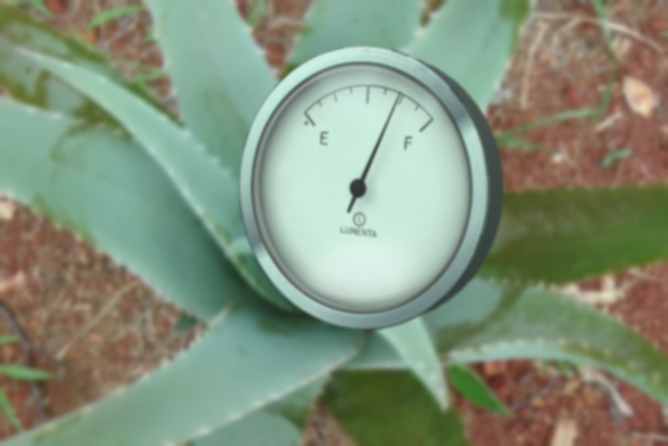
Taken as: 0.75
